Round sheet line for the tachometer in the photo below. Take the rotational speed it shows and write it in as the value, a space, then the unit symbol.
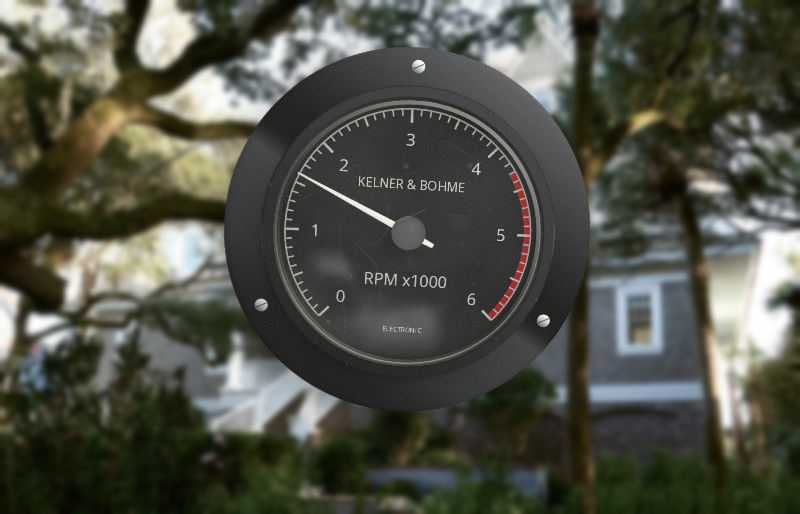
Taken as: 1600 rpm
